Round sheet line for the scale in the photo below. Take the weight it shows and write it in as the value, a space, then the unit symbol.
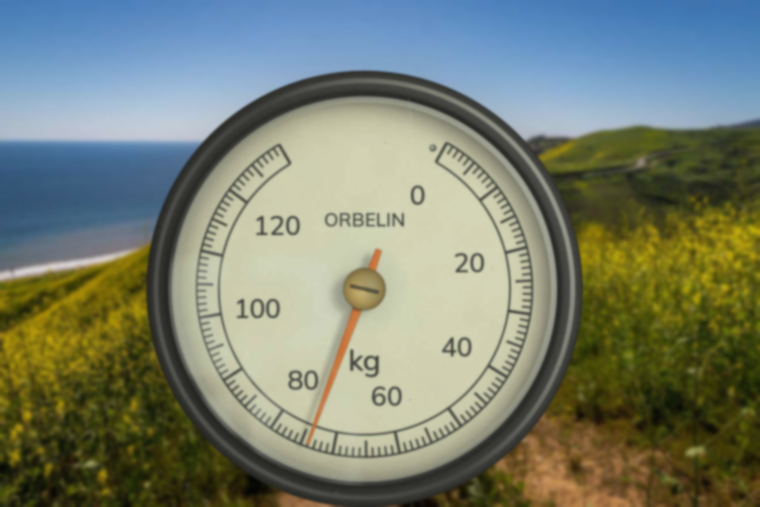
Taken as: 74 kg
